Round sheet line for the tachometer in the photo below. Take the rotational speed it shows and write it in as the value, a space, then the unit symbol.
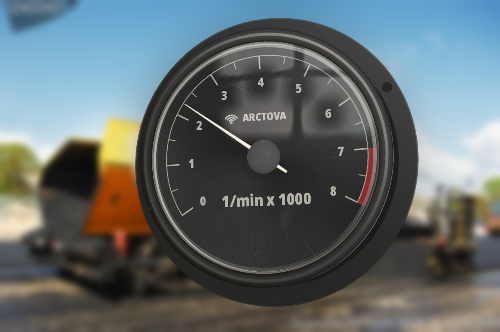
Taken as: 2250 rpm
